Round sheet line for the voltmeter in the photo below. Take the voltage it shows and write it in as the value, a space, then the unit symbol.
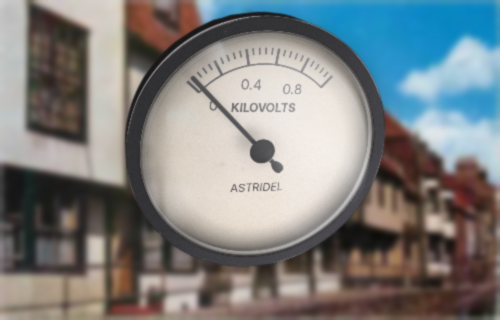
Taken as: 0.04 kV
